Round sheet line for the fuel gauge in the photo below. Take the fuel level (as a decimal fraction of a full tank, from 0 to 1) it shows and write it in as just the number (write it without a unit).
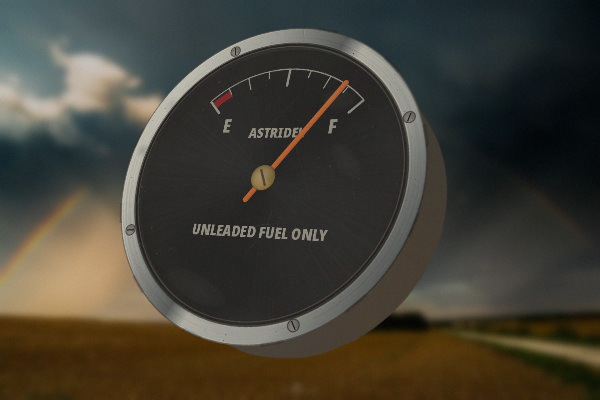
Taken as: 0.875
